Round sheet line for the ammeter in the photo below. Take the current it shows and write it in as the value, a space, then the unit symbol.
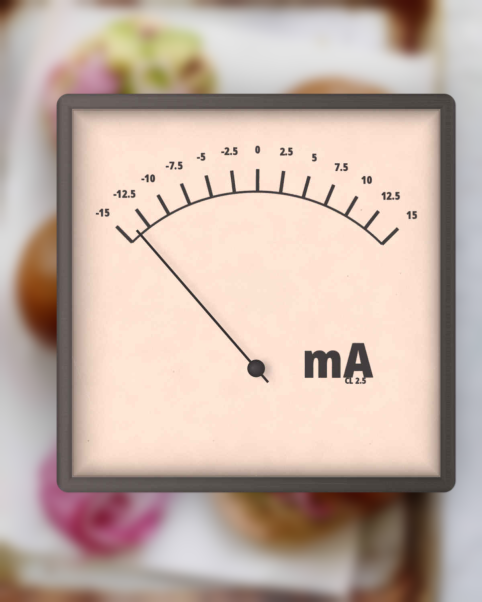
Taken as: -13.75 mA
